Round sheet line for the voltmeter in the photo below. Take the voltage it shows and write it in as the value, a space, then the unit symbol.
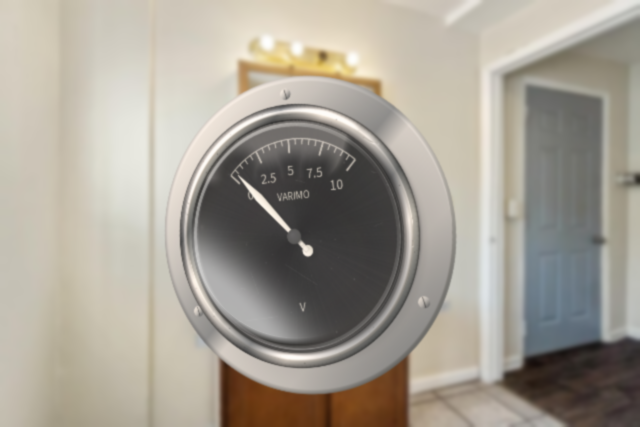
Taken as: 0.5 V
